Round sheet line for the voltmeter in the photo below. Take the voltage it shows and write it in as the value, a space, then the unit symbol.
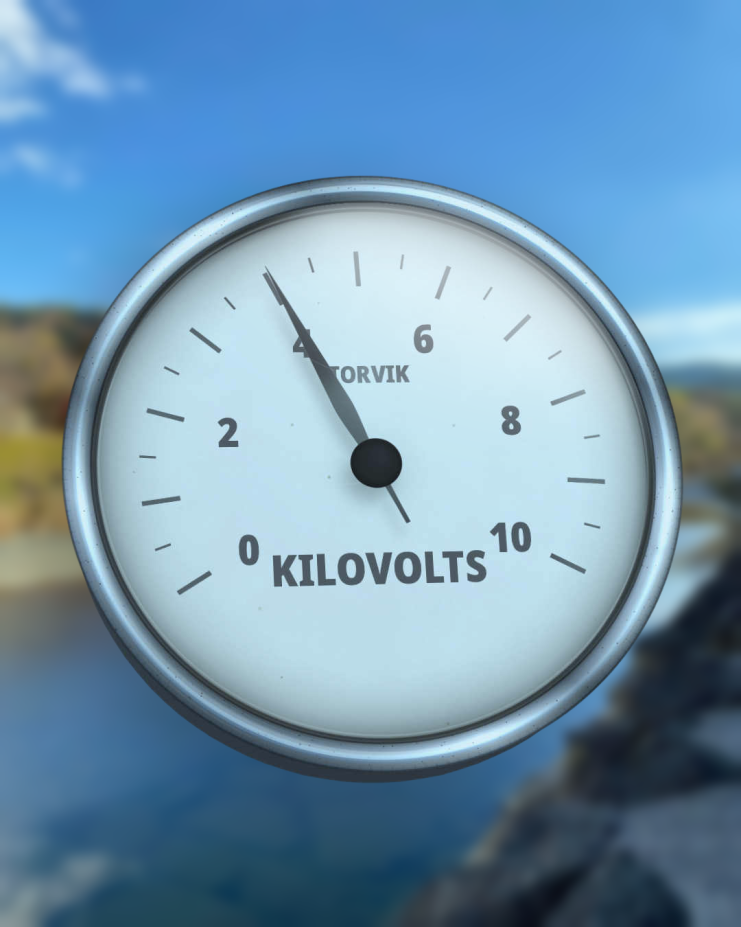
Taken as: 4 kV
